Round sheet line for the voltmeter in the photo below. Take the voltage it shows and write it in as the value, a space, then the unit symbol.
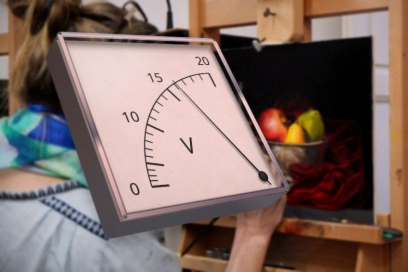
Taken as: 16 V
